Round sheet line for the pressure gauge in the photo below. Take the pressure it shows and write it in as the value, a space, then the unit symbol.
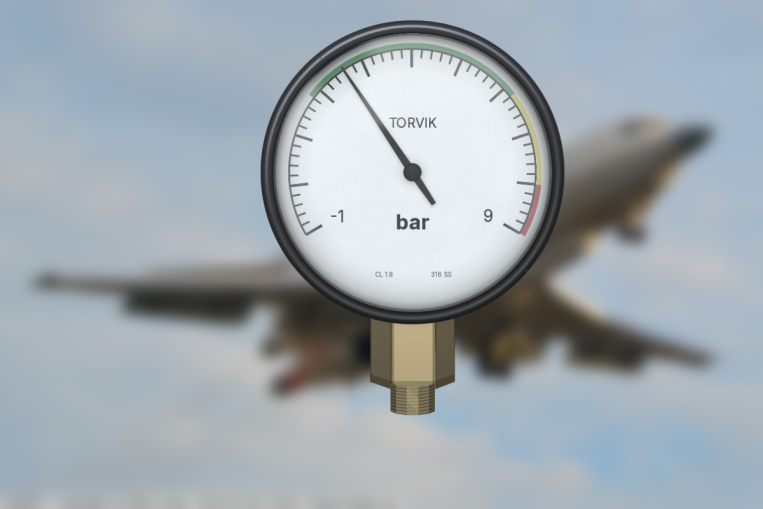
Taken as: 2.6 bar
